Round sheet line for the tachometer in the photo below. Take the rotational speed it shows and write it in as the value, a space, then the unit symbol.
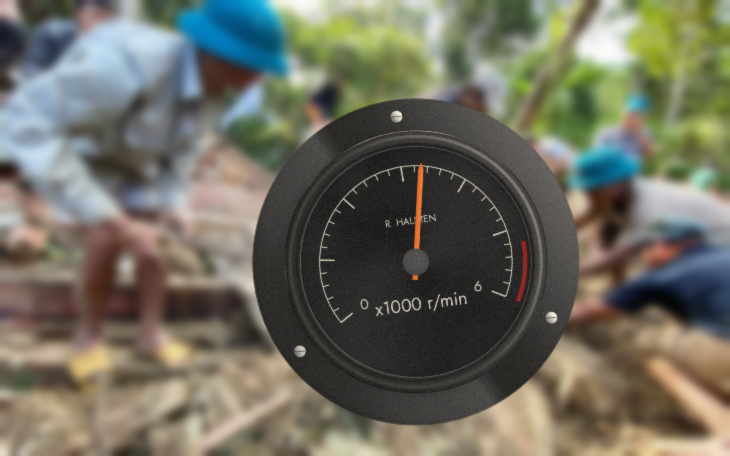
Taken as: 3300 rpm
